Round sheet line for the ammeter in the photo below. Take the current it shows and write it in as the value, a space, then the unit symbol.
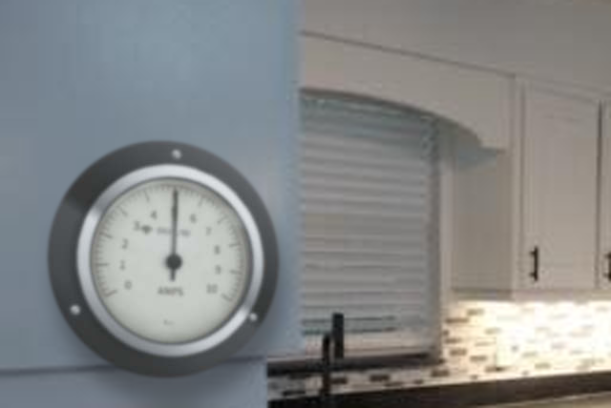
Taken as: 5 A
